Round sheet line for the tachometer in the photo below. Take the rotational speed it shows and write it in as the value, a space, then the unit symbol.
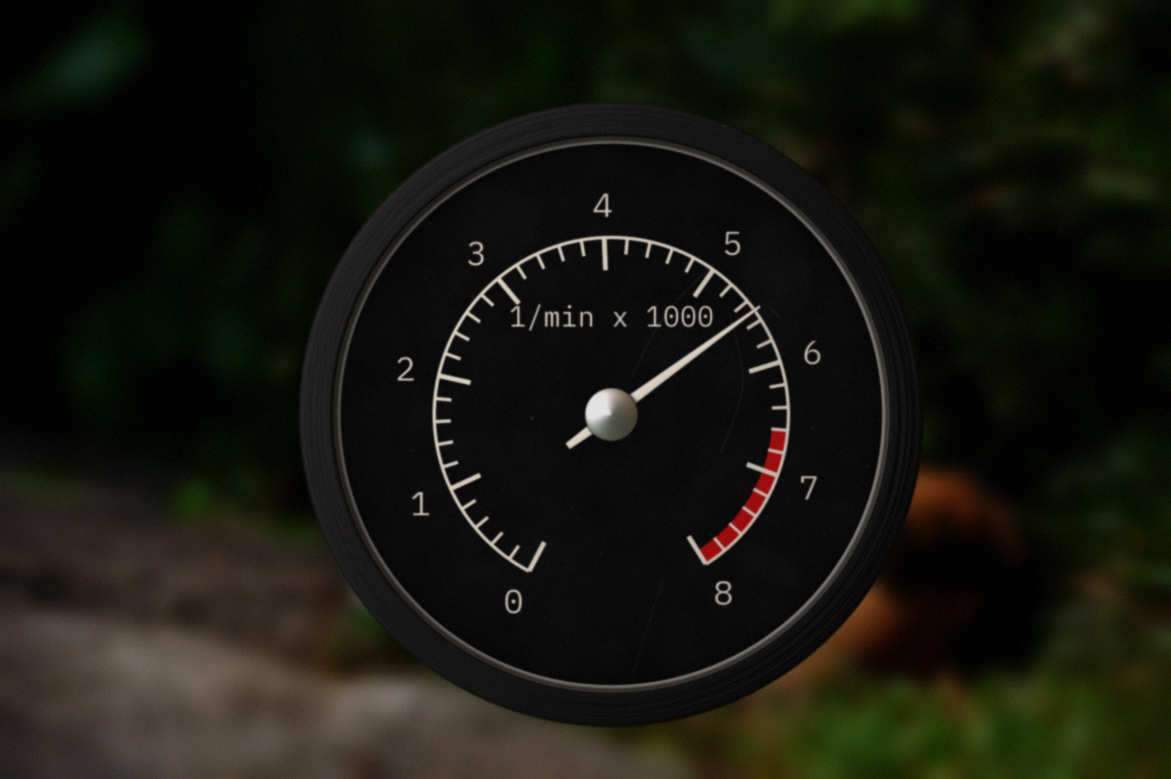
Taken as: 5500 rpm
